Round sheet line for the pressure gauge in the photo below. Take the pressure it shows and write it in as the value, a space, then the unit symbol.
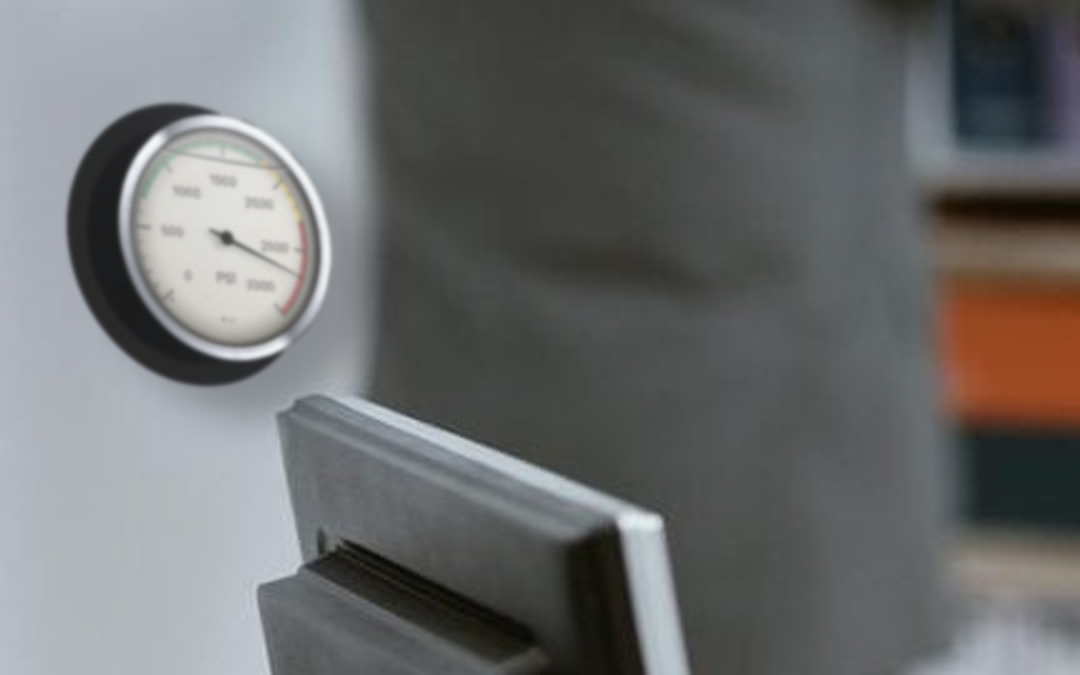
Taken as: 2700 psi
